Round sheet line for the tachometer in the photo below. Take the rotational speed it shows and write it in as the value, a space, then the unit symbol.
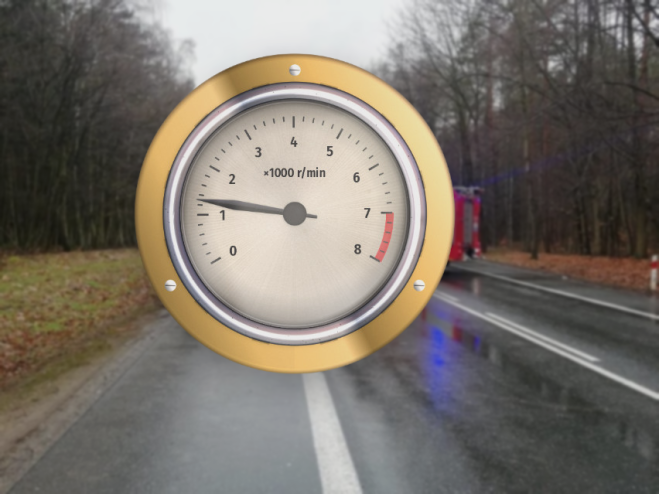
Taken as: 1300 rpm
